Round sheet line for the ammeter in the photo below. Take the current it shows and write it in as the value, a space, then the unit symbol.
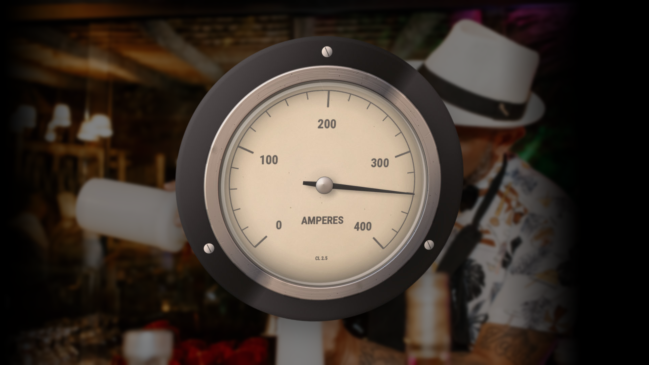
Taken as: 340 A
